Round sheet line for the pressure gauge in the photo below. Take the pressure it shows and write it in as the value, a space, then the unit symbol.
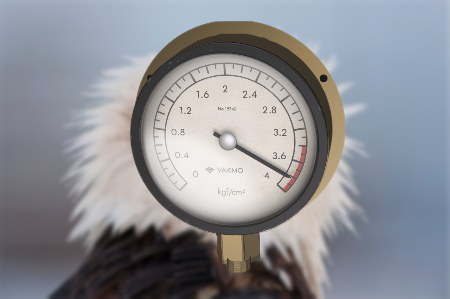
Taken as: 3.8 kg/cm²
